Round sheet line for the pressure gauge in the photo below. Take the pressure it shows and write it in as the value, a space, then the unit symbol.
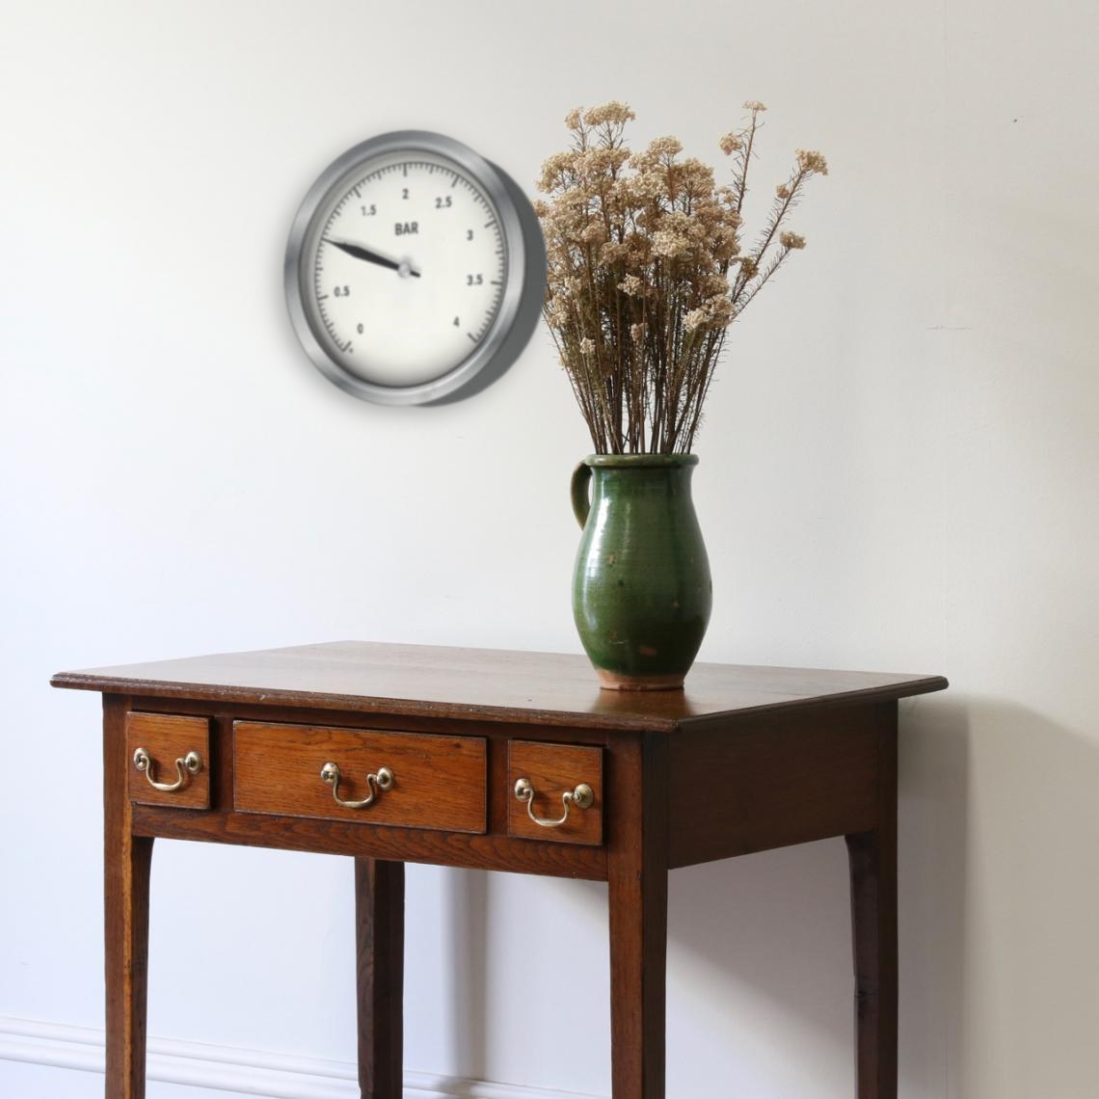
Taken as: 1 bar
